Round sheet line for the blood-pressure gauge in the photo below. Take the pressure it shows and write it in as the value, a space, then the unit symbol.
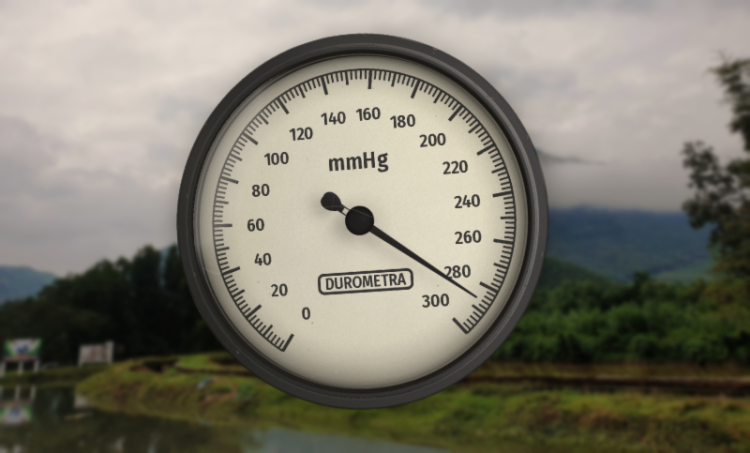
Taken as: 286 mmHg
